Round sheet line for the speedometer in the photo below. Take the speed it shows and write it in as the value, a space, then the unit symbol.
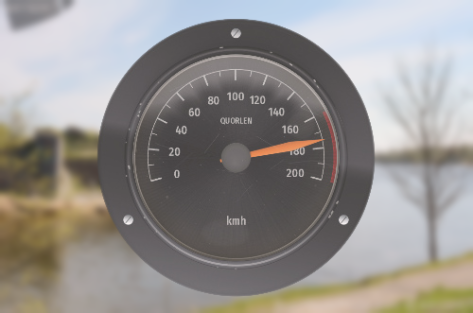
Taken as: 175 km/h
